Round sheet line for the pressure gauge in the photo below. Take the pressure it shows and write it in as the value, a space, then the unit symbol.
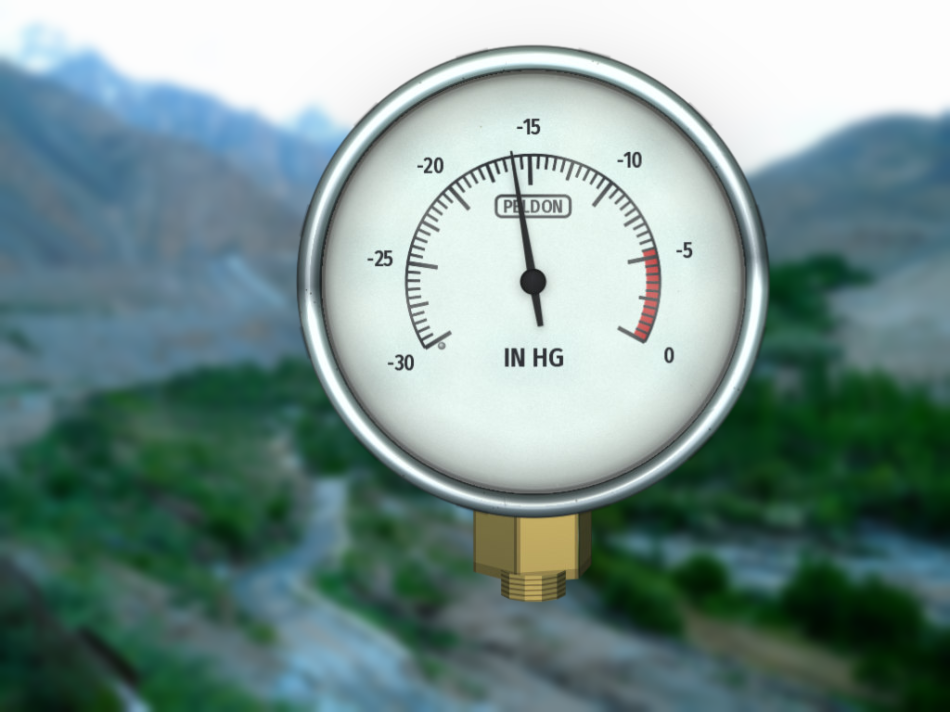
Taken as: -16 inHg
